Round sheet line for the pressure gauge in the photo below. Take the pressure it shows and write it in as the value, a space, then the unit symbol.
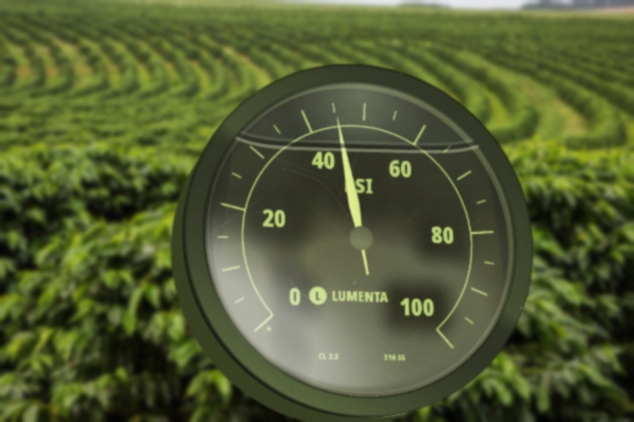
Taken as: 45 psi
